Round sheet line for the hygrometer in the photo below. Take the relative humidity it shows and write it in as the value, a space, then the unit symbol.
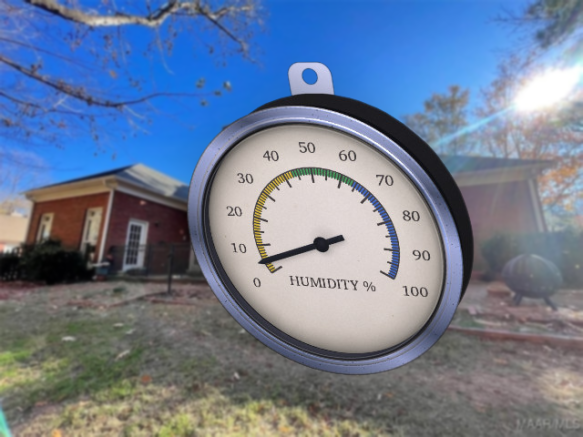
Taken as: 5 %
